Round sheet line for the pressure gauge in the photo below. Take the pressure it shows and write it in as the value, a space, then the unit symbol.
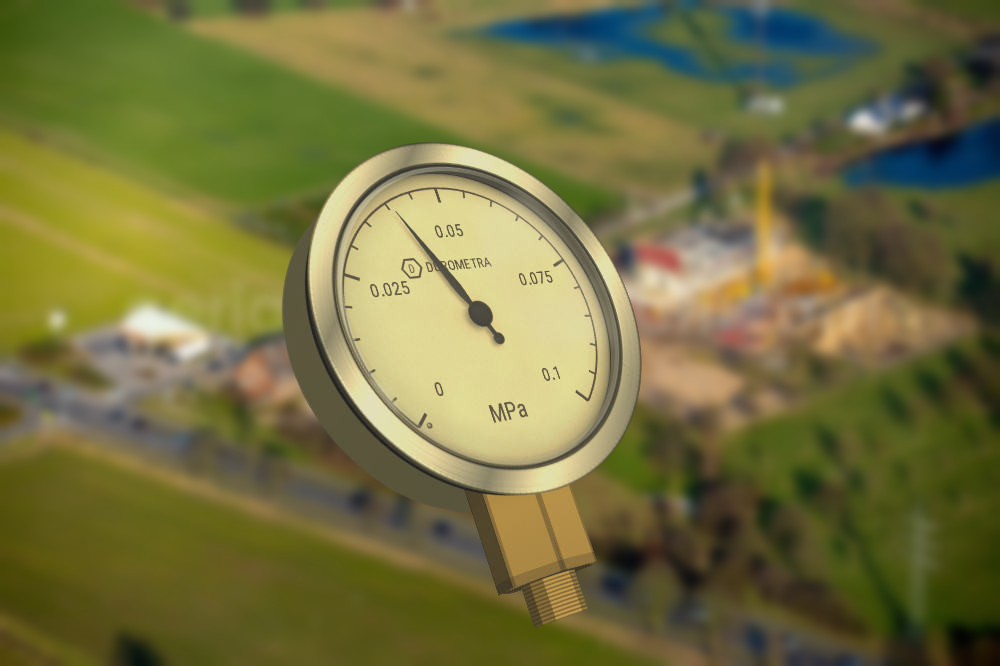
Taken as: 0.04 MPa
